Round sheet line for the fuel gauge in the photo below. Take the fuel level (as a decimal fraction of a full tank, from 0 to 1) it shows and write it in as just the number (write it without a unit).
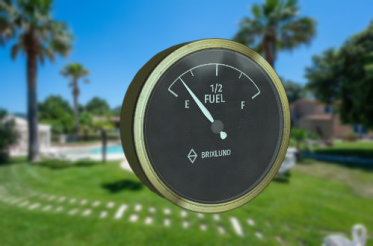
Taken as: 0.125
